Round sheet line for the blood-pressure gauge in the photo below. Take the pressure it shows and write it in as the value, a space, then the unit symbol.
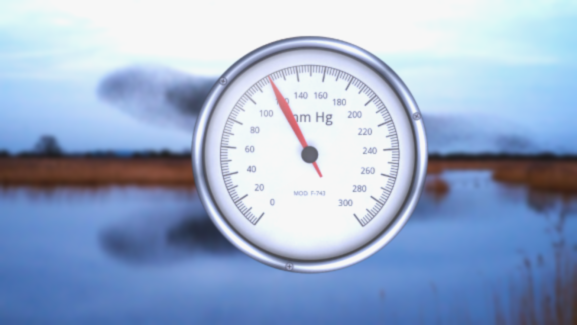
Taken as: 120 mmHg
